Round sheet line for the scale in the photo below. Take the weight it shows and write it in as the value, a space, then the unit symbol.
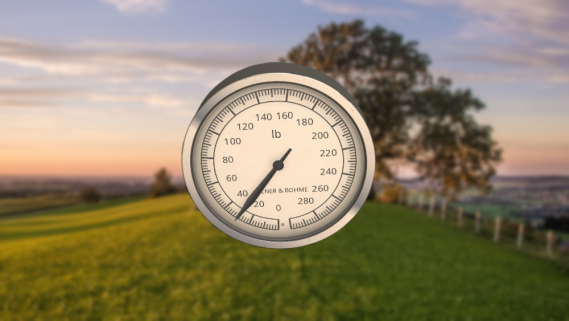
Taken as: 30 lb
